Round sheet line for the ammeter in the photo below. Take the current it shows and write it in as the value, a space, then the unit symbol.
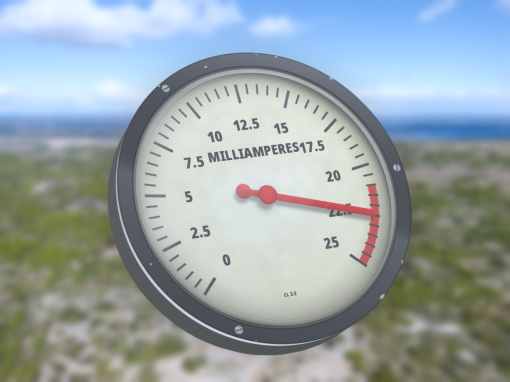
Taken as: 22.5 mA
